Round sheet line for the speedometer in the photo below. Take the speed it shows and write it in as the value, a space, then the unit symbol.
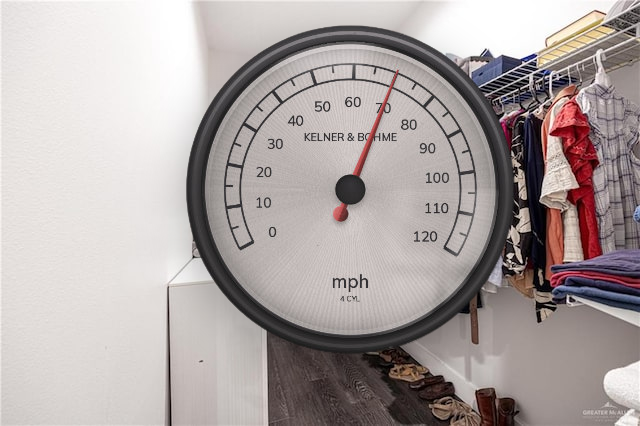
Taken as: 70 mph
